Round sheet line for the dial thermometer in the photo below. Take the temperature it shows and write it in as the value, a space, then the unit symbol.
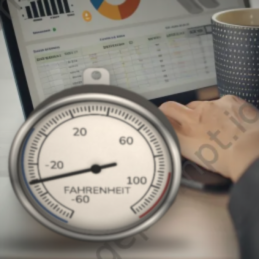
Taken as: -30 °F
